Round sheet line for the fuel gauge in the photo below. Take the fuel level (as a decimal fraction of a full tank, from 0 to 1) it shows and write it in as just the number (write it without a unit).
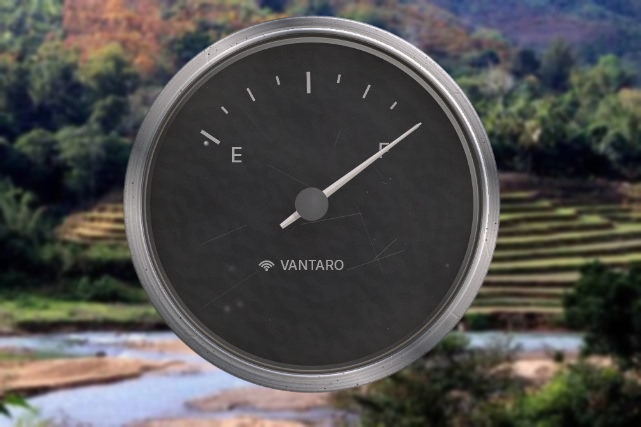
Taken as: 1
